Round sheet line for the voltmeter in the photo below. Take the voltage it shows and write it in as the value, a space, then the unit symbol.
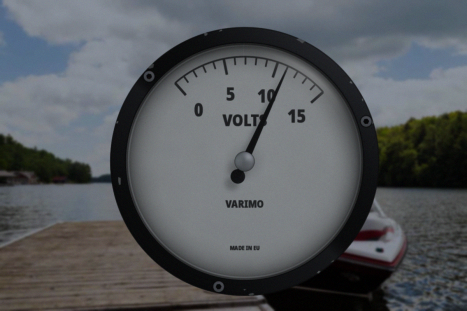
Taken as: 11 V
